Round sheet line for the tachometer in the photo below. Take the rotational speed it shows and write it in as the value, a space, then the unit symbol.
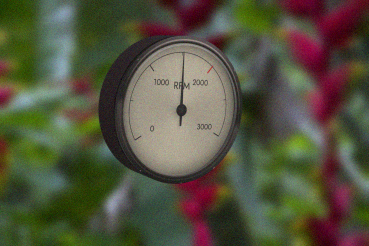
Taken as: 1500 rpm
